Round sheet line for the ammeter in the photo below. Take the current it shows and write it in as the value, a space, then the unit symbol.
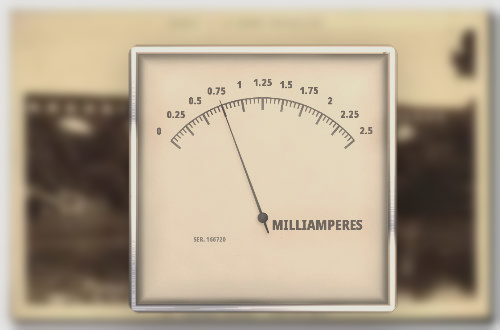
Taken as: 0.75 mA
